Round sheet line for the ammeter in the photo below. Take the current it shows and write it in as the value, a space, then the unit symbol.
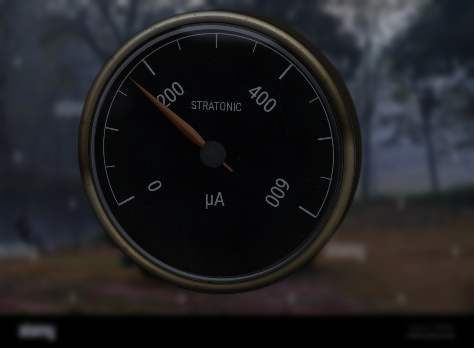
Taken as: 175 µA
